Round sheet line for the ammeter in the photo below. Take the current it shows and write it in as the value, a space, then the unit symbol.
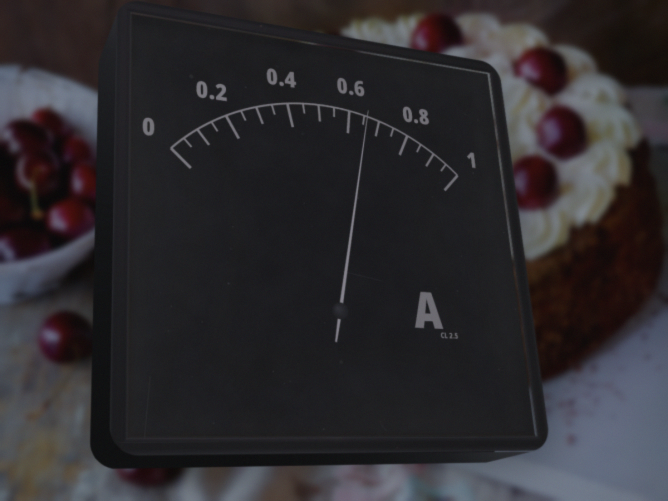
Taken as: 0.65 A
